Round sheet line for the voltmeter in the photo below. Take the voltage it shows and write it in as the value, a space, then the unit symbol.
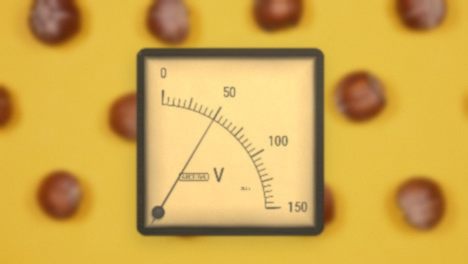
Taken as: 50 V
